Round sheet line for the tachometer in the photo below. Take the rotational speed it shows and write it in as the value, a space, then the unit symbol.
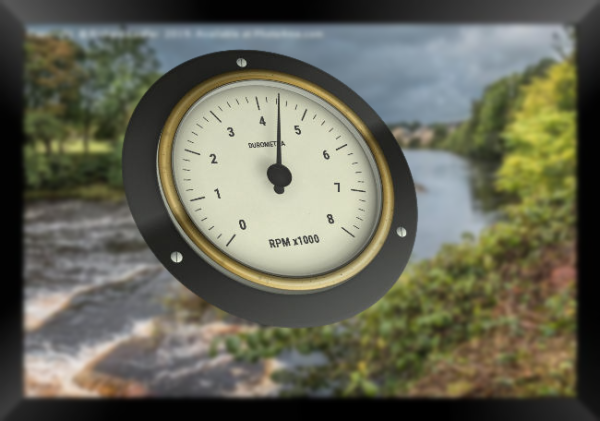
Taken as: 4400 rpm
